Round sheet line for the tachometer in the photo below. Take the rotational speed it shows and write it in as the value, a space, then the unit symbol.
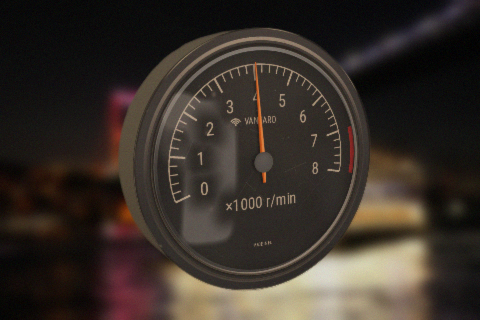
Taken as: 4000 rpm
